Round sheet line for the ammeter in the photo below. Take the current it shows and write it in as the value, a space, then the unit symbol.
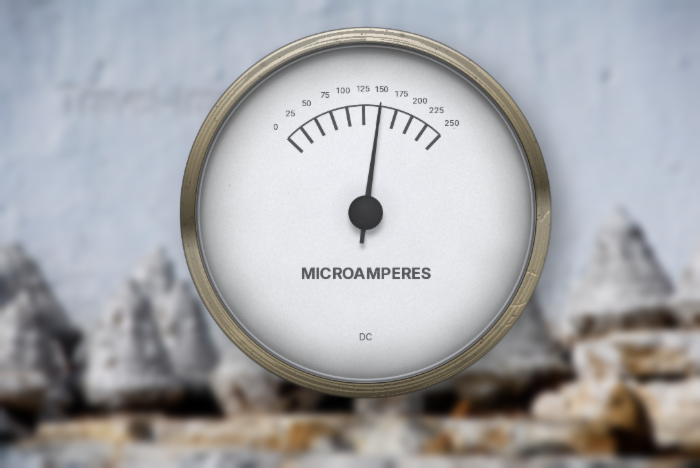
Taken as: 150 µA
